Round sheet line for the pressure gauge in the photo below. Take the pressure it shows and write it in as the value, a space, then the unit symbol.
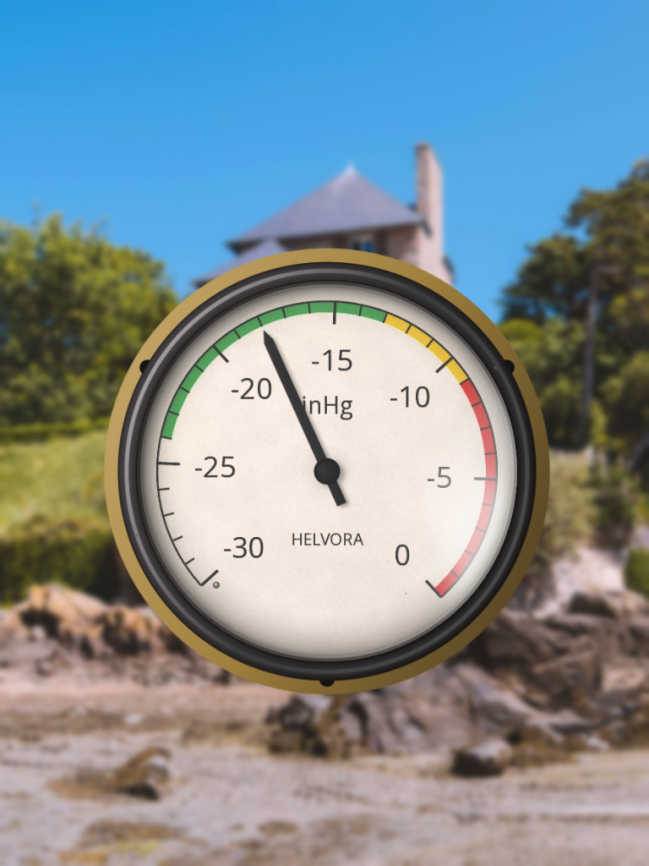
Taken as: -18 inHg
